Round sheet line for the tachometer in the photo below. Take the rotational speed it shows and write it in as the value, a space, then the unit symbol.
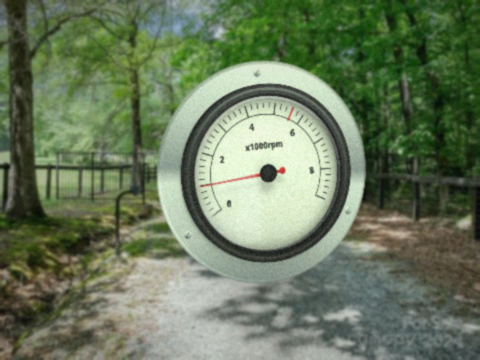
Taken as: 1000 rpm
